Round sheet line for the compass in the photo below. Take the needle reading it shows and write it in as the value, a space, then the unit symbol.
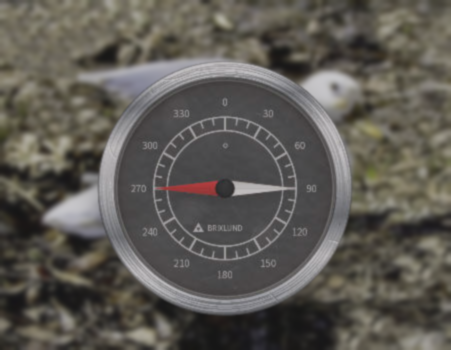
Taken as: 270 °
